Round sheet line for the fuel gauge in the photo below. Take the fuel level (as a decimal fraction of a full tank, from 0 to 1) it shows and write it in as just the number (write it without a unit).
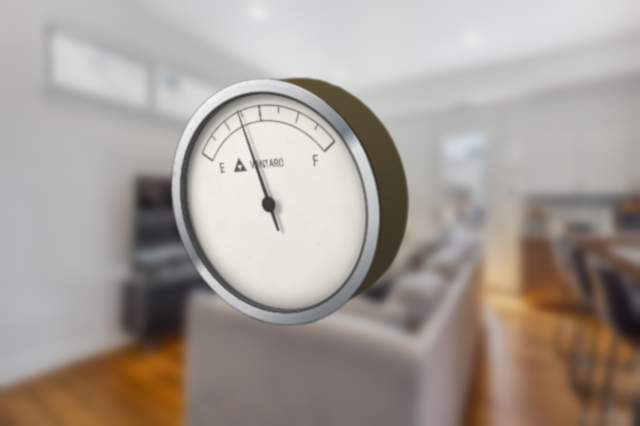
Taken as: 0.375
